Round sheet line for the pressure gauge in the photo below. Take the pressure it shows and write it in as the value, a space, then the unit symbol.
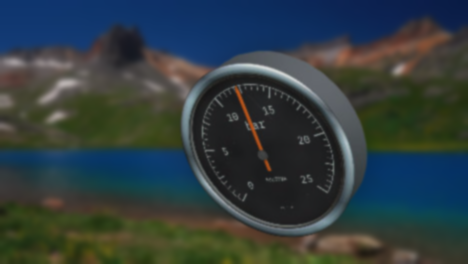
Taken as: 12.5 bar
